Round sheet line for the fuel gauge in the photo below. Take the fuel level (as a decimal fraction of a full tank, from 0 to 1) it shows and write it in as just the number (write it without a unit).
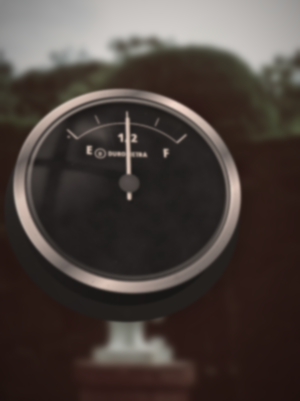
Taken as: 0.5
